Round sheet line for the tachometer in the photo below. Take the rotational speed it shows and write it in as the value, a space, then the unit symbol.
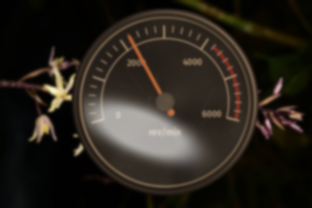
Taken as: 2200 rpm
